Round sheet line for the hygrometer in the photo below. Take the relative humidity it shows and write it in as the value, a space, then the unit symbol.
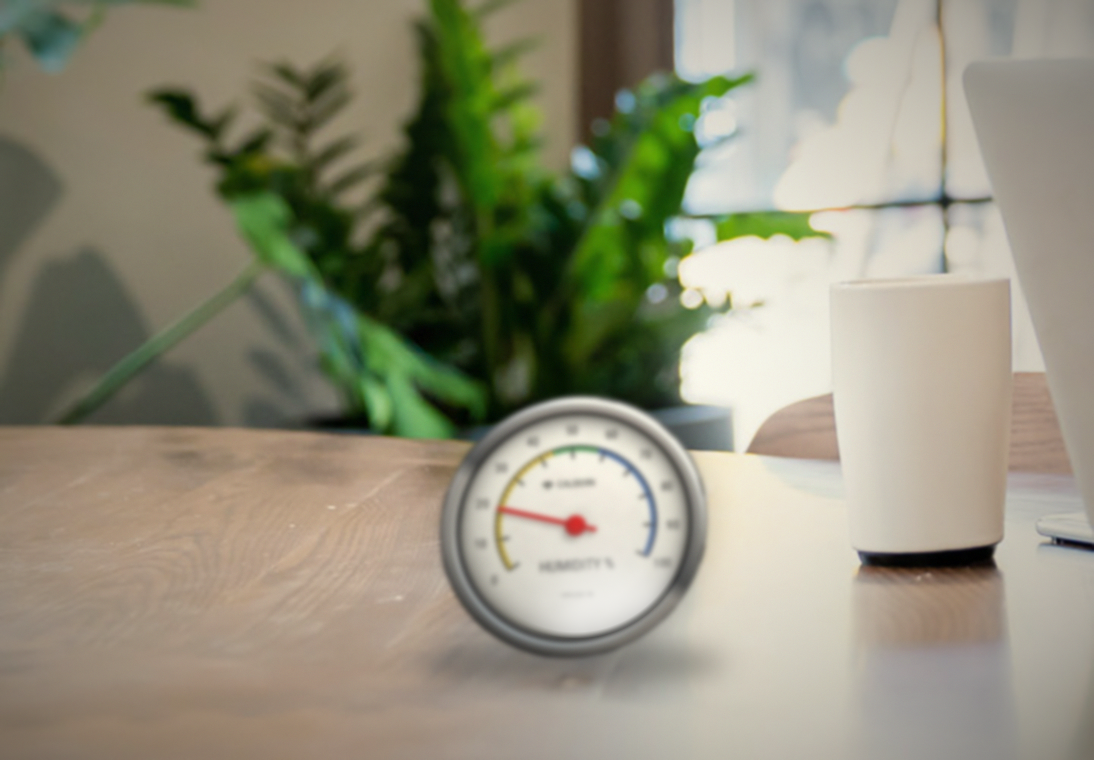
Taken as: 20 %
